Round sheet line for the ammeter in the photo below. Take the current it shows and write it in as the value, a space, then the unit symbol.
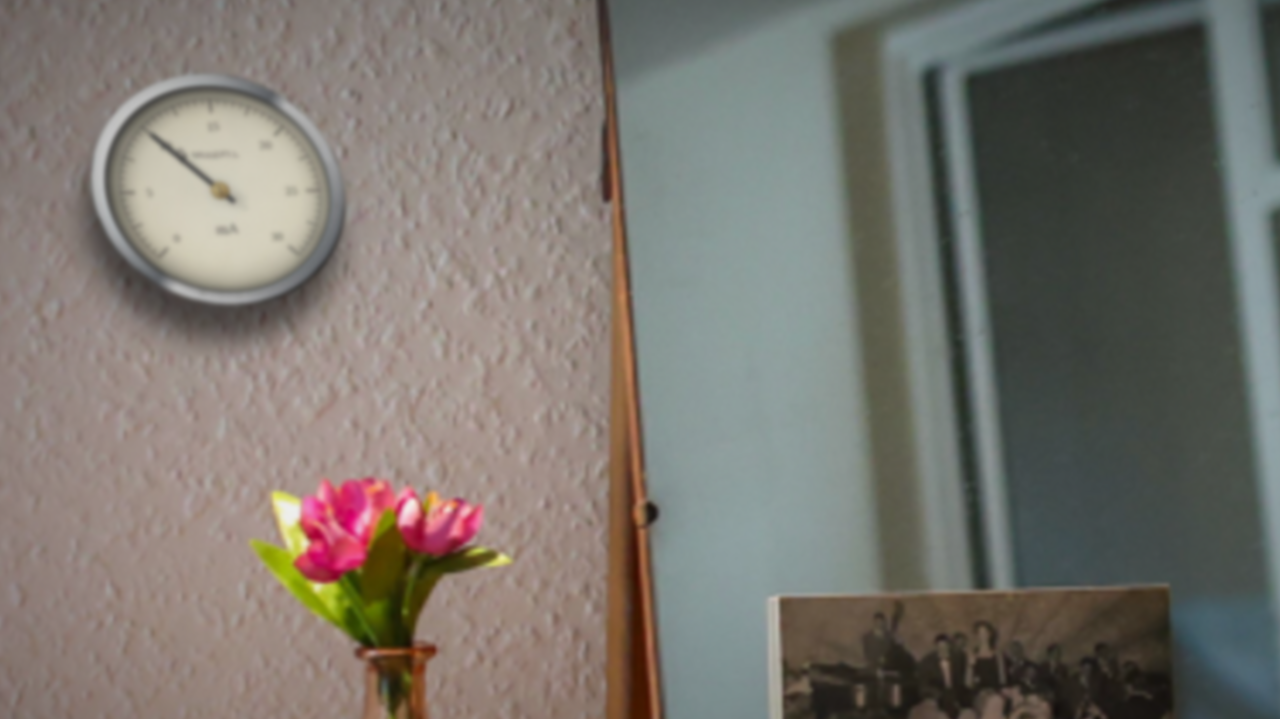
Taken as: 10 mA
